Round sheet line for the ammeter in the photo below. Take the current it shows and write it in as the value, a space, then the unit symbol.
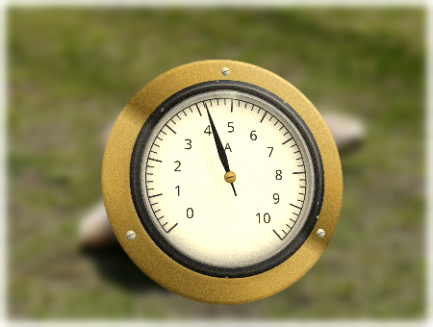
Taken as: 4.2 A
